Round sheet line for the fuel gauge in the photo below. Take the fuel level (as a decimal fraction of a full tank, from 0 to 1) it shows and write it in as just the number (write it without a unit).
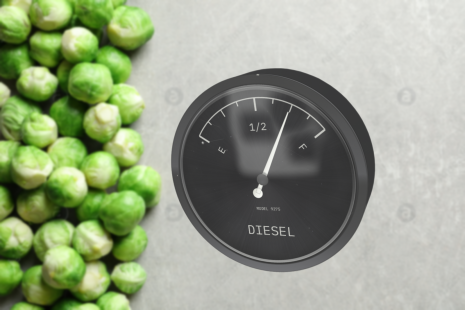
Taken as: 0.75
